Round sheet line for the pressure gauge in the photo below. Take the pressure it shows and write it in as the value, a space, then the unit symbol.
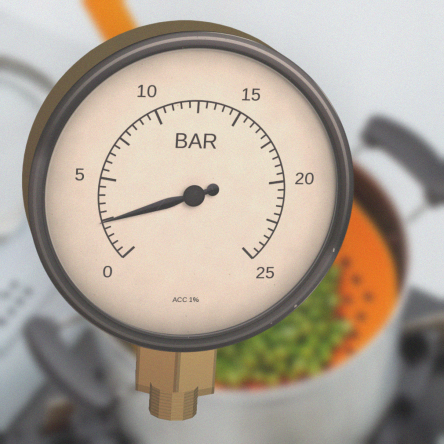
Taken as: 2.5 bar
